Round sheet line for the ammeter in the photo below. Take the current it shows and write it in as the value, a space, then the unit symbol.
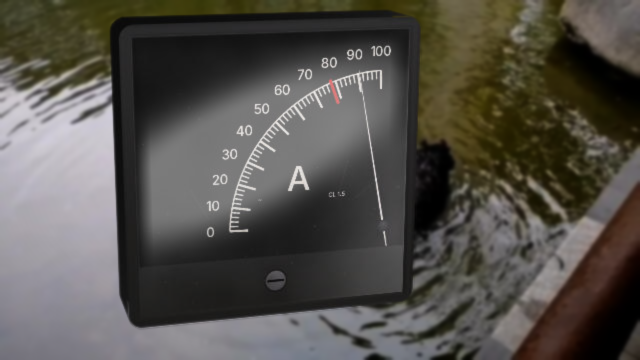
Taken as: 90 A
